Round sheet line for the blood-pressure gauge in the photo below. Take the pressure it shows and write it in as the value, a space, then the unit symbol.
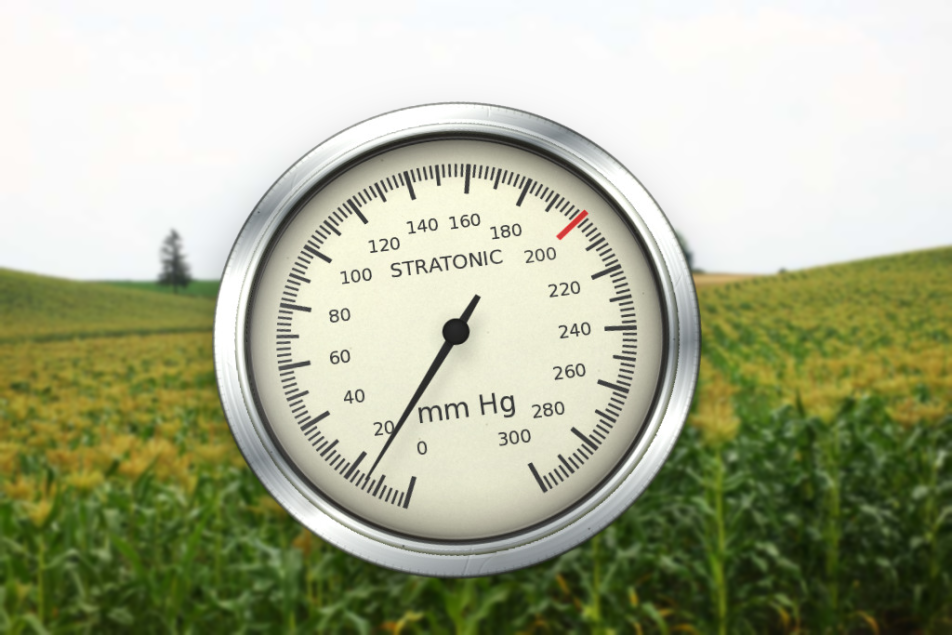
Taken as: 14 mmHg
